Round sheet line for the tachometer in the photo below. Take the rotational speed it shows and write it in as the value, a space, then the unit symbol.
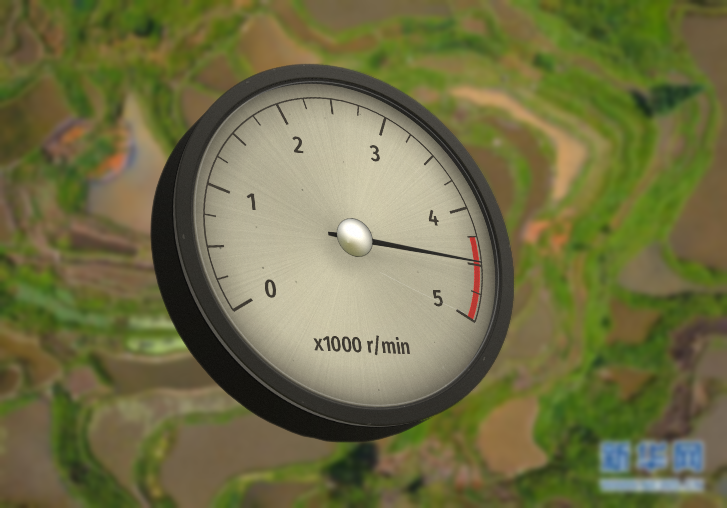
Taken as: 4500 rpm
